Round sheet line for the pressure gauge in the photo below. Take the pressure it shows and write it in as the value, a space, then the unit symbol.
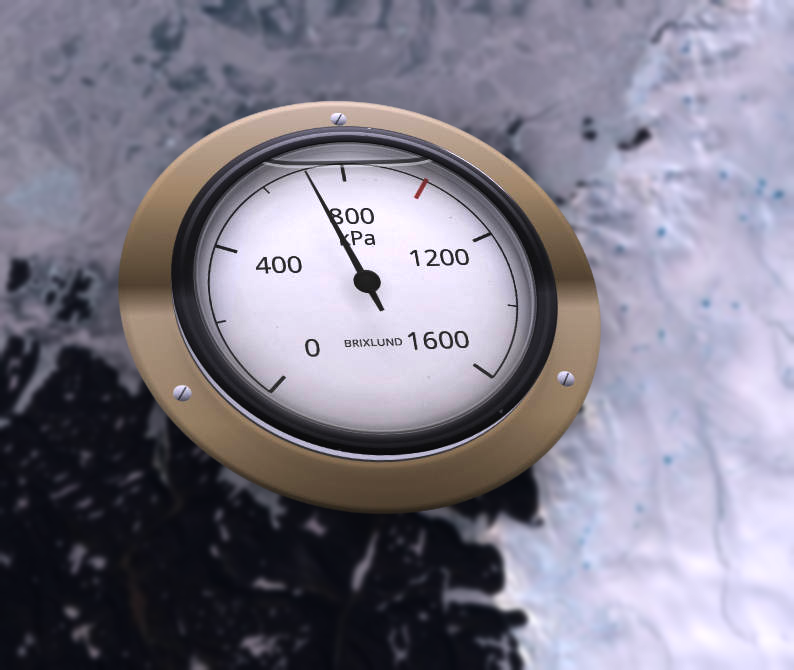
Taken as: 700 kPa
